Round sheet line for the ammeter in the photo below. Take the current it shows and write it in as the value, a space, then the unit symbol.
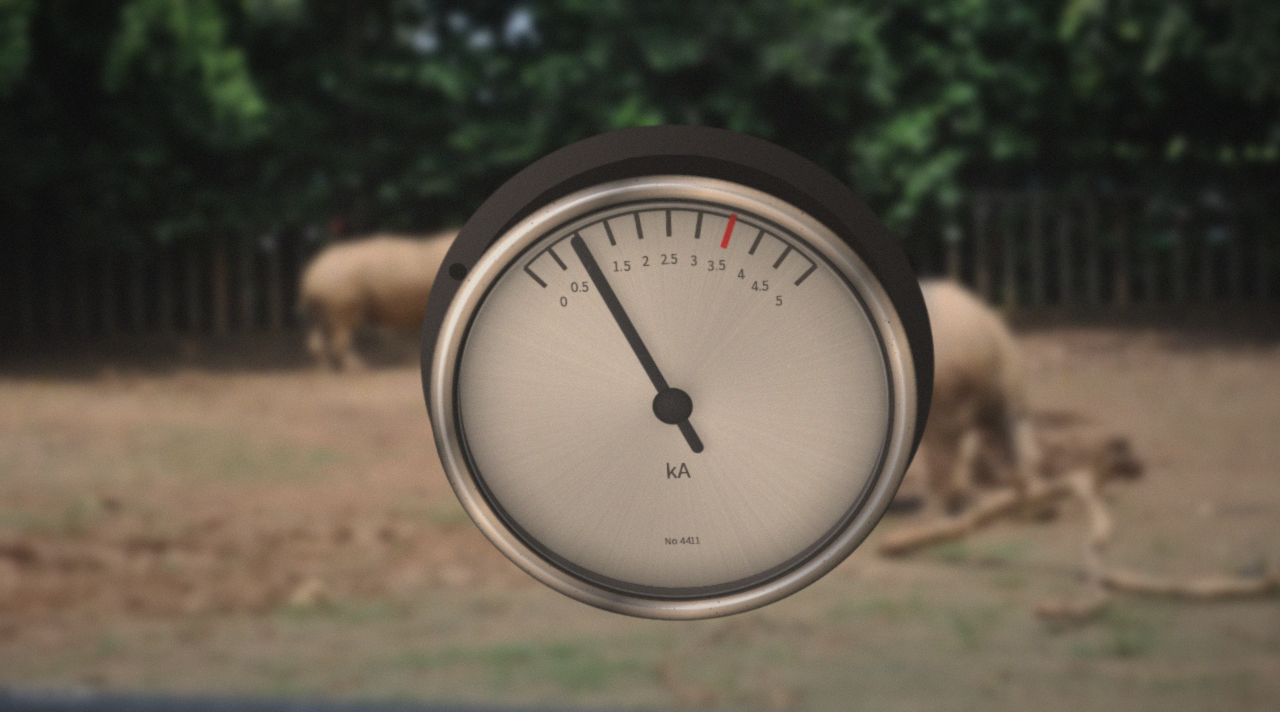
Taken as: 1 kA
